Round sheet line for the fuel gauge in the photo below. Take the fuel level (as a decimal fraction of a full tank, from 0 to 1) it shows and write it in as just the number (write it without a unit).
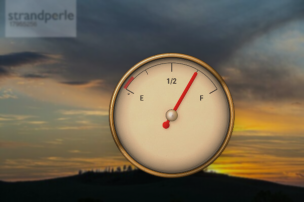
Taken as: 0.75
